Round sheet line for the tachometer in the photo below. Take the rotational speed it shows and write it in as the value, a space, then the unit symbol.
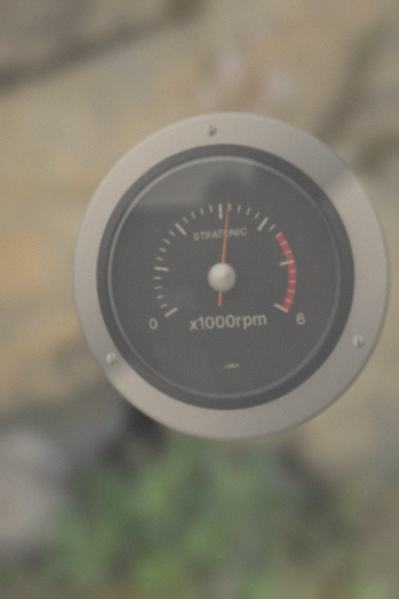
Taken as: 3200 rpm
